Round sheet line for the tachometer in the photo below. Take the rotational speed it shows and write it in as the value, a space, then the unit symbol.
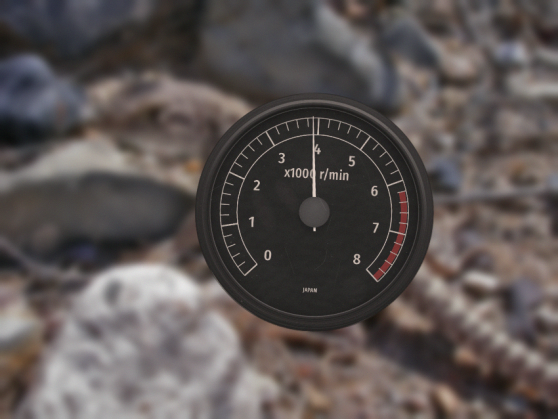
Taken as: 3900 rpm
